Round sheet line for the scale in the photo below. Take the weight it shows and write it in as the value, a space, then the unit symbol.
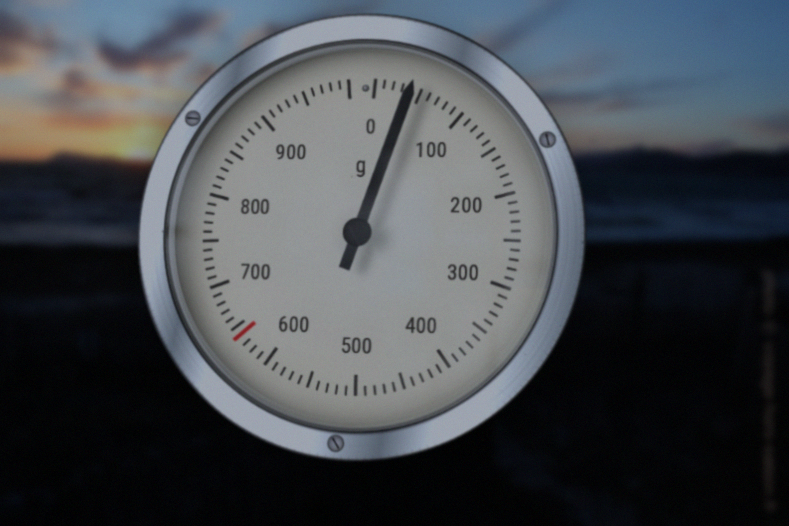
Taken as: 40 g
